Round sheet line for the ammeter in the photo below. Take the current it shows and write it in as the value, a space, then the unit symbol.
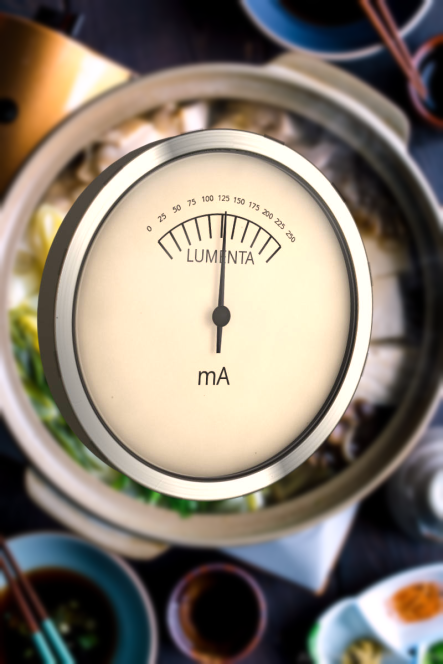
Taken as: 125 mA
